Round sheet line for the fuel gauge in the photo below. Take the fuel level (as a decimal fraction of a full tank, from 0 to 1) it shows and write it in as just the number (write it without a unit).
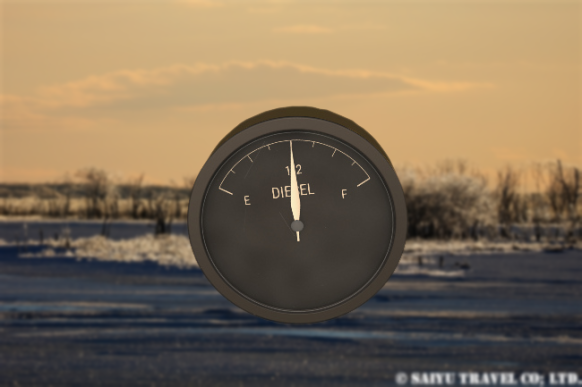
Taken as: 0.5
